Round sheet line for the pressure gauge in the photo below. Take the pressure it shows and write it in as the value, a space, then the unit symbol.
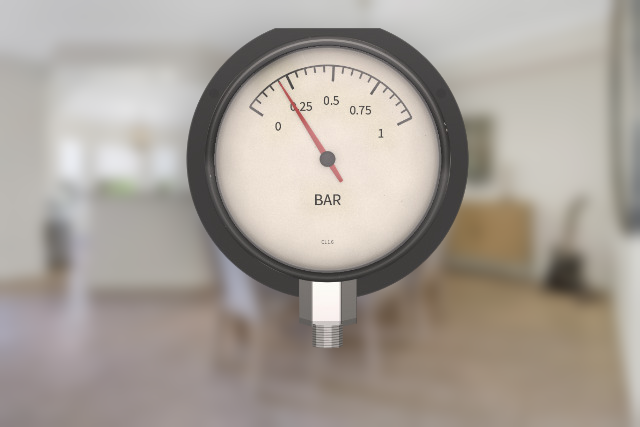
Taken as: 0.2 bar
